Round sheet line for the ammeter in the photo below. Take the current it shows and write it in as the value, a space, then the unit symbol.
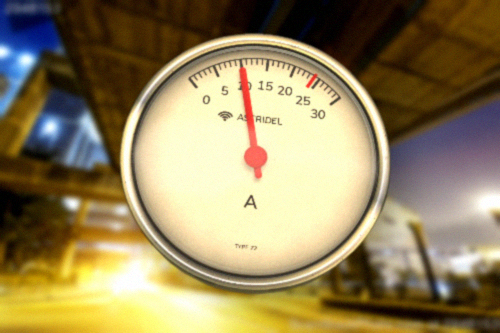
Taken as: 10 A
